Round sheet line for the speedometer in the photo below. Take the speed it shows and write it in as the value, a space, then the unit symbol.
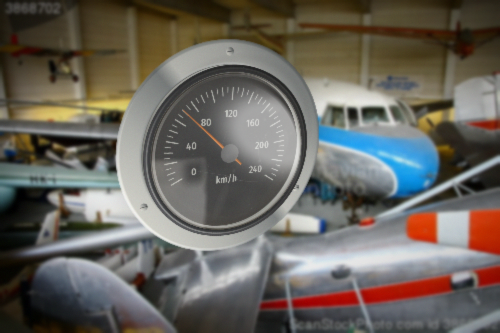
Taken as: 70 km/h
